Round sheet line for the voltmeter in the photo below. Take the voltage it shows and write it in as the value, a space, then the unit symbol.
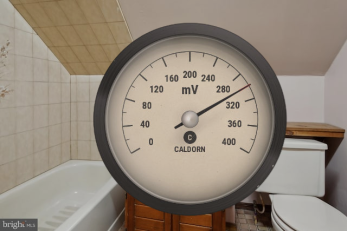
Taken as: 300 mV
